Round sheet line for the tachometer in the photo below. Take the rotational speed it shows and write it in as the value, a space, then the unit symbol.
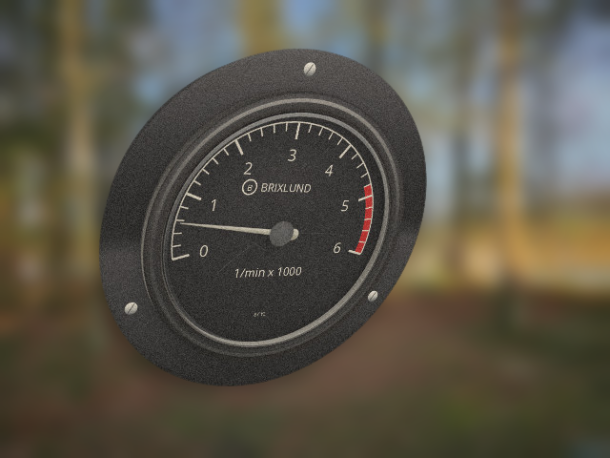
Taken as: 600 rpm
